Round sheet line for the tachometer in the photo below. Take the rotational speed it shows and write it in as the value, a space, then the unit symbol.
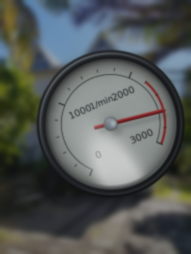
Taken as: 2600 rpm
